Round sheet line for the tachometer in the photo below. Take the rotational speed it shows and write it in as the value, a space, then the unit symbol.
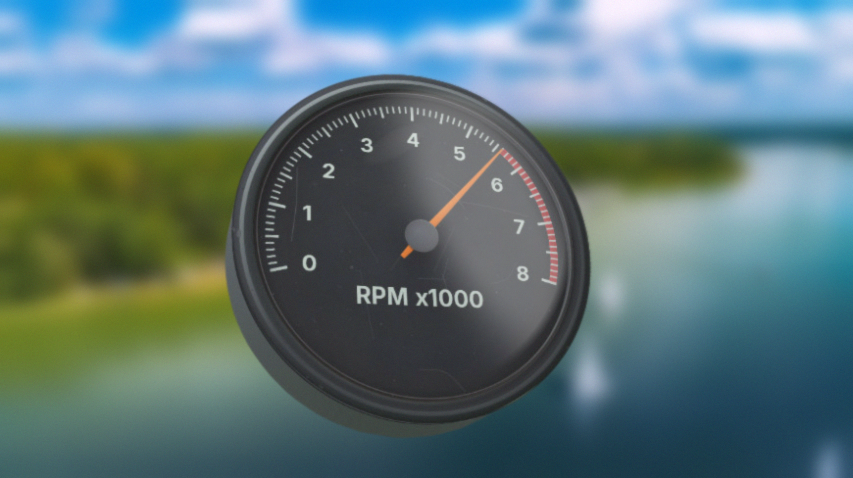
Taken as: 5600 rpm
